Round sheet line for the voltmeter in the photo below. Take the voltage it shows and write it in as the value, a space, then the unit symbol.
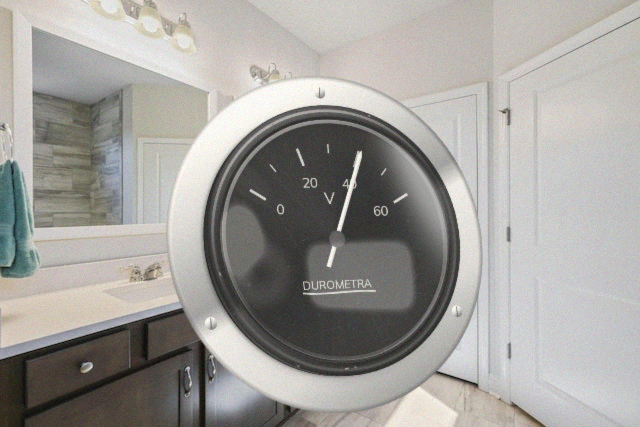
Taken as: 40 V
